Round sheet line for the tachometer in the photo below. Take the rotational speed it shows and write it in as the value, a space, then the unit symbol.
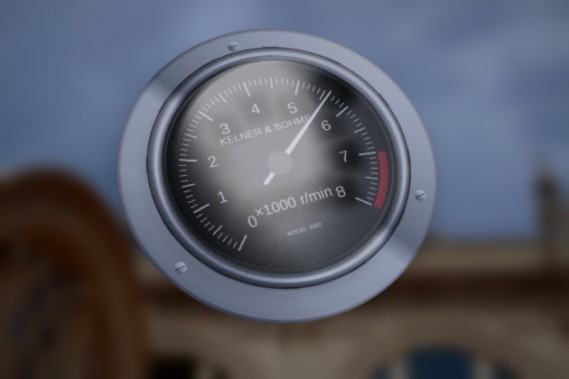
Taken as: 5600 rpm
